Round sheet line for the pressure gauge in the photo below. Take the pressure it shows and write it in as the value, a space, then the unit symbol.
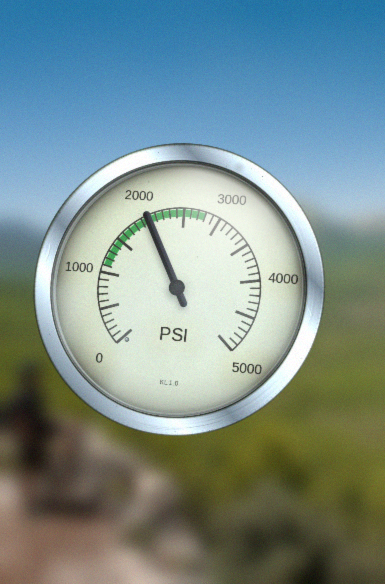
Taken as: 2000 psi
